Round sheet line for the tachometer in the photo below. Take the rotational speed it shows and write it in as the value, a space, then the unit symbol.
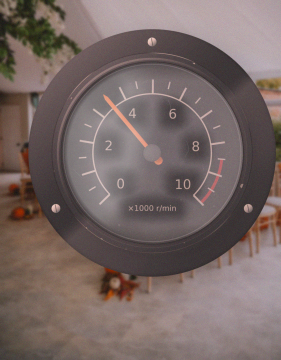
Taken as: 3500 rpm
